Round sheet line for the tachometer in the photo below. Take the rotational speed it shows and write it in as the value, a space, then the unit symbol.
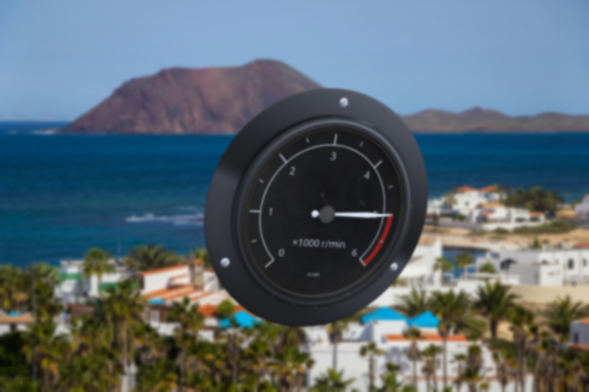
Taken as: 5000 rpm
